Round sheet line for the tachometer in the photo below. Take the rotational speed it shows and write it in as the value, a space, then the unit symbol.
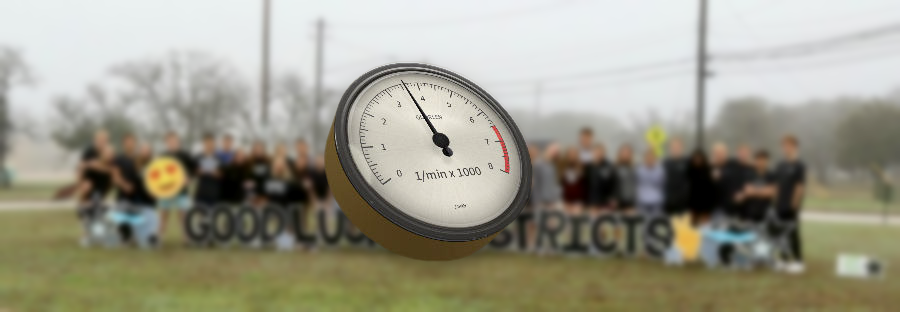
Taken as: 3500 rpm
